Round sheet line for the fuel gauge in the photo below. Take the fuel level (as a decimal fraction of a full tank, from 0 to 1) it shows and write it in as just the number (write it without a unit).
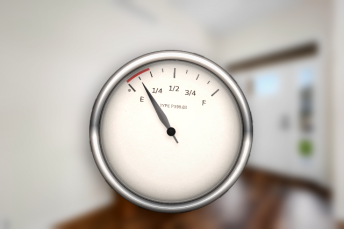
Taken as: 0.125
